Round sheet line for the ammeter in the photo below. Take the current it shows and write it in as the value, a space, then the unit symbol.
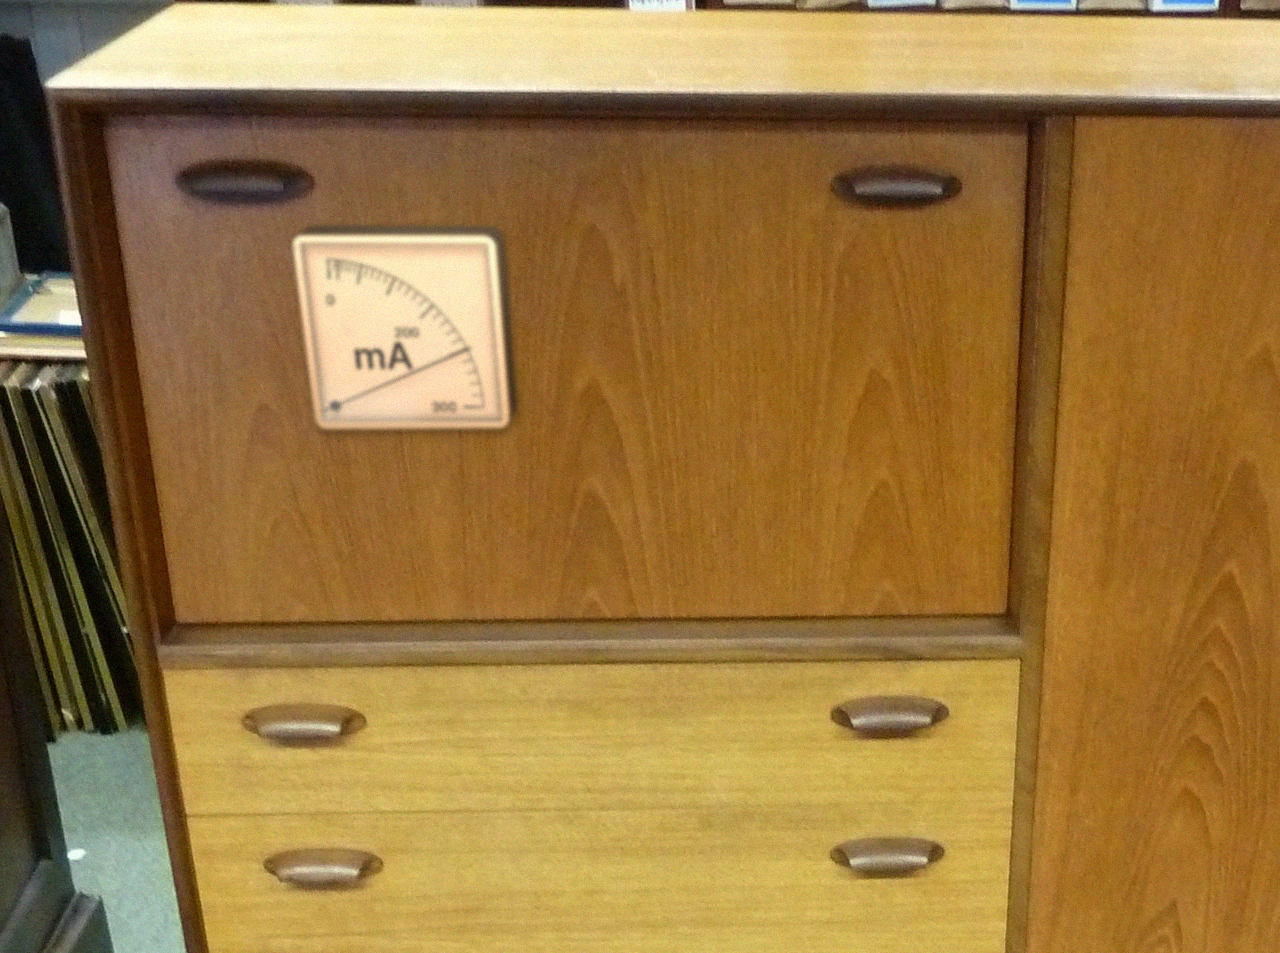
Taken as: 250 mA
